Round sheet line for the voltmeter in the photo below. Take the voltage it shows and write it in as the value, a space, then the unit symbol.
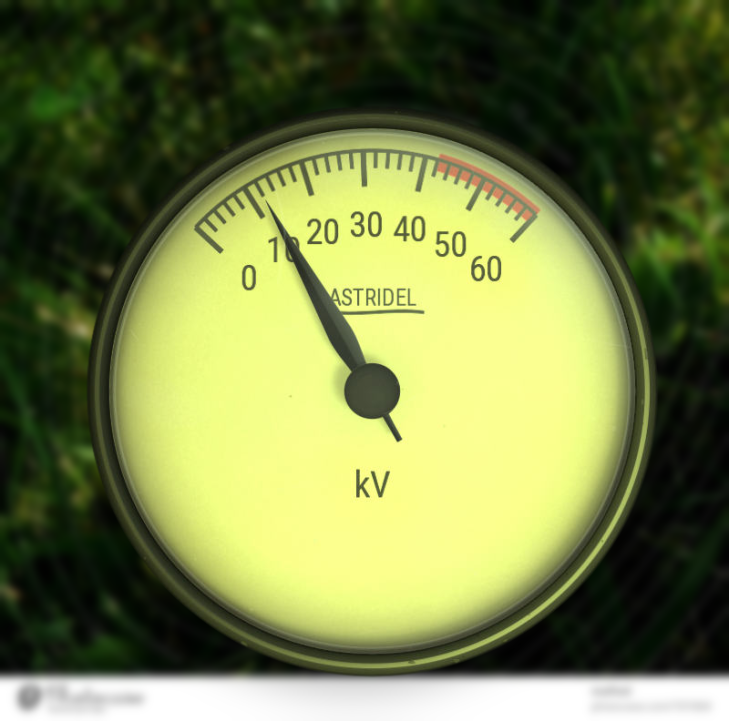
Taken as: 12 kV
